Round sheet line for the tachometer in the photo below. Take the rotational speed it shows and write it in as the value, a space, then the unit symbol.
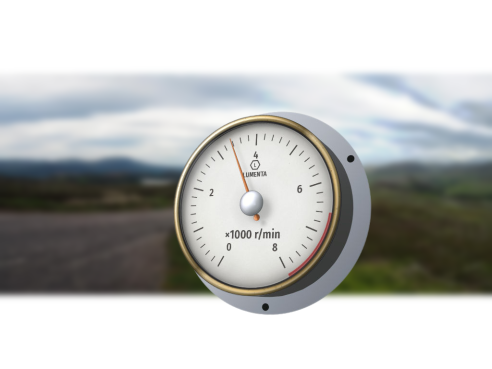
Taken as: 3400 rpm
